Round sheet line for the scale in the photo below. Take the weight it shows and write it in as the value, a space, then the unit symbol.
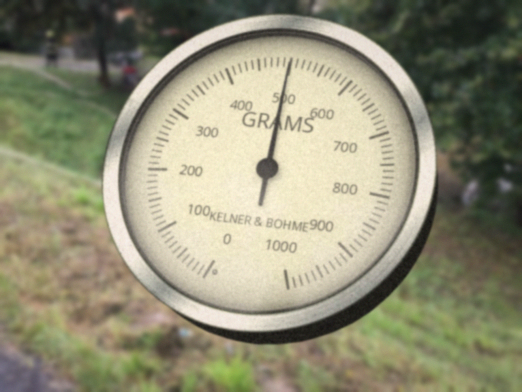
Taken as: 500 g
